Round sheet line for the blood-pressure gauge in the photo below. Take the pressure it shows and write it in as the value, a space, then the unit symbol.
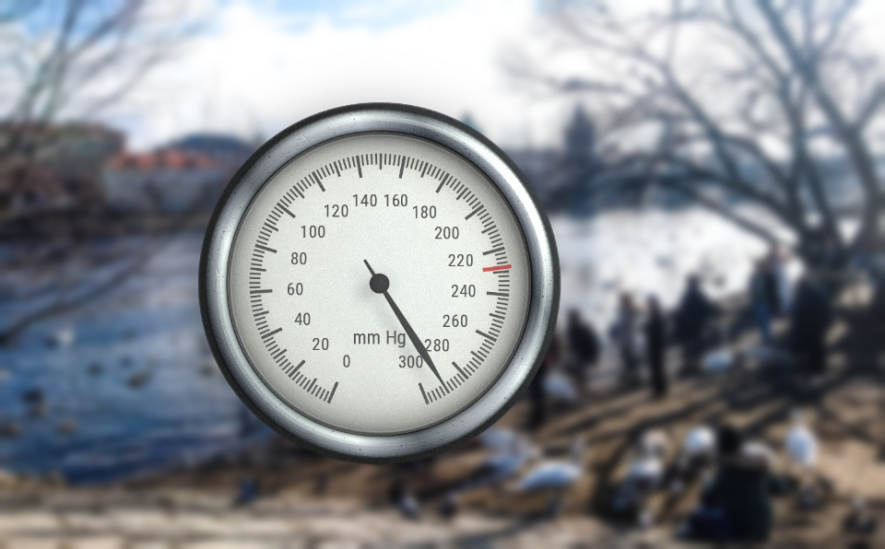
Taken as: 290 mmHg
